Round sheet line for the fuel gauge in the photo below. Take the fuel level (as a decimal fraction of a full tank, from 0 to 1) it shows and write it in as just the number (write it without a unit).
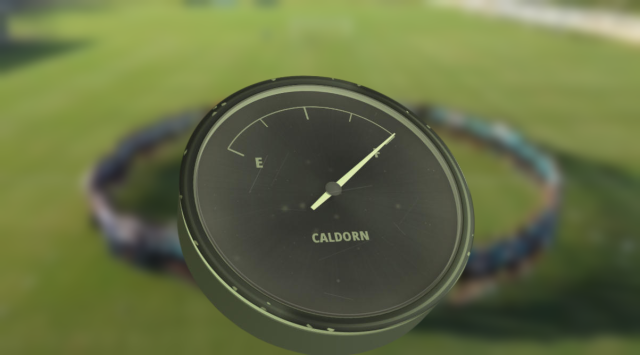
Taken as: 1
